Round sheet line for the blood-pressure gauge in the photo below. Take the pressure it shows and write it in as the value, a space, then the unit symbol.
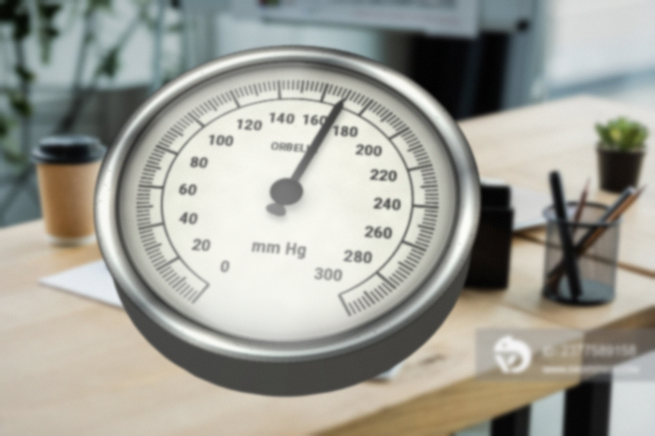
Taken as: 170 mmHg
